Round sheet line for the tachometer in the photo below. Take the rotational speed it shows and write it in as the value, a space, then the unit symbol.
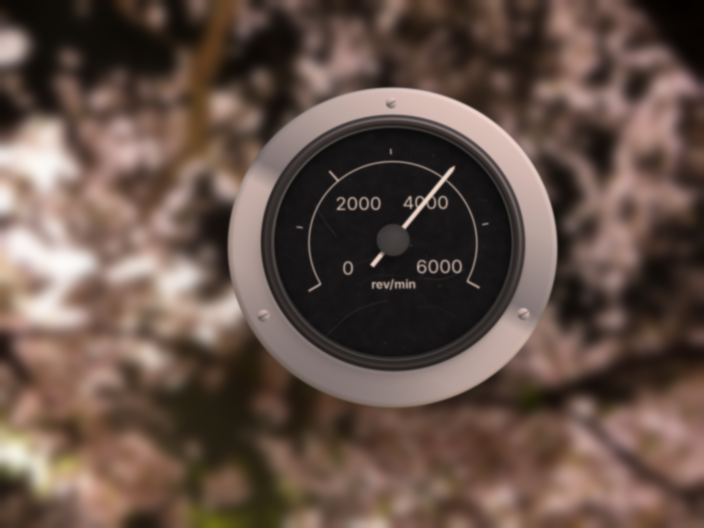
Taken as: 4000 rpm
